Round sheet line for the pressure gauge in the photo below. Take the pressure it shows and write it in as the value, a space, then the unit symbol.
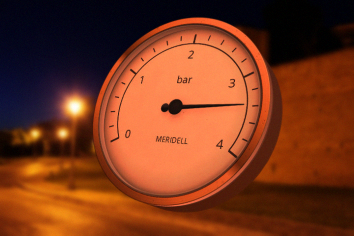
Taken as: 3.4 bar
